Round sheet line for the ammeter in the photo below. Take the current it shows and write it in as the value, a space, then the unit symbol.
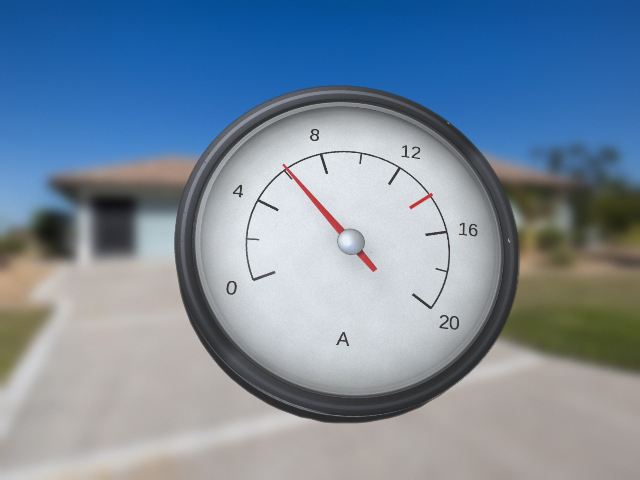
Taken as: 6 A
